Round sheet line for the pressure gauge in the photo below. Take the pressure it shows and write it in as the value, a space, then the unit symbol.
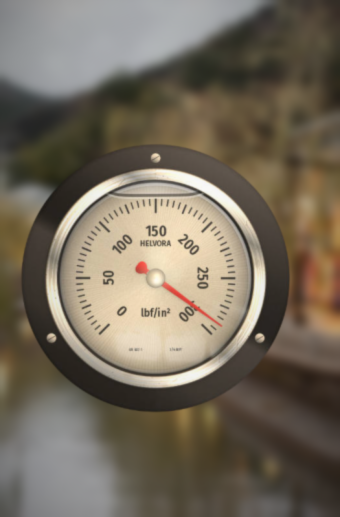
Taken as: 290 psi
